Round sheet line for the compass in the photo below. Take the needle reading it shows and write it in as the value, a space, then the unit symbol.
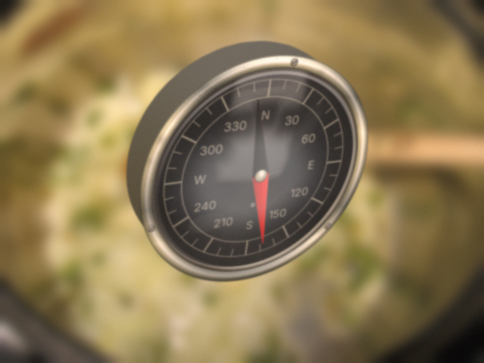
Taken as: 170 °
